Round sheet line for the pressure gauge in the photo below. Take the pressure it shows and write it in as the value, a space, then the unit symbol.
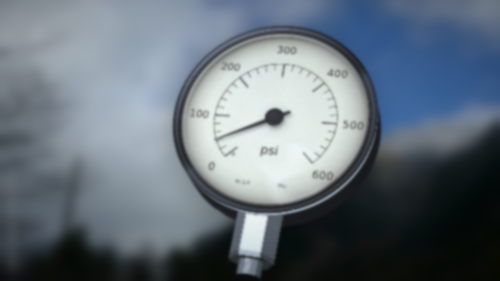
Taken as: 40 psi
